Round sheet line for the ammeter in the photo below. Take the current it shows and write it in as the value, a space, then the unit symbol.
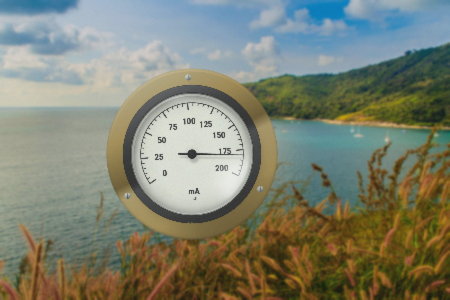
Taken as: 180 mA
